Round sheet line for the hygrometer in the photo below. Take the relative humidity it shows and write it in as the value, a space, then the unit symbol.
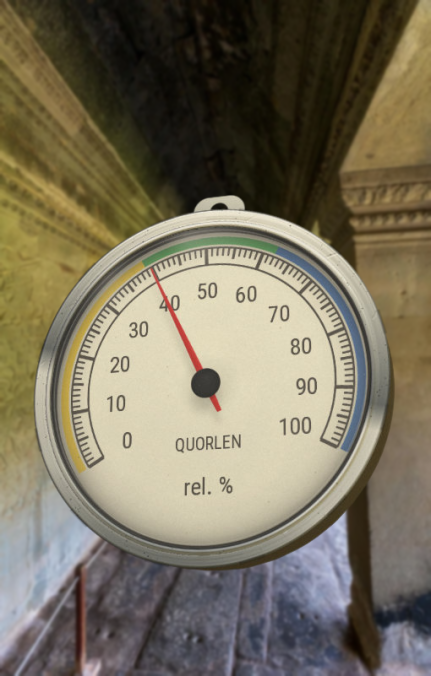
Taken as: 40 %
